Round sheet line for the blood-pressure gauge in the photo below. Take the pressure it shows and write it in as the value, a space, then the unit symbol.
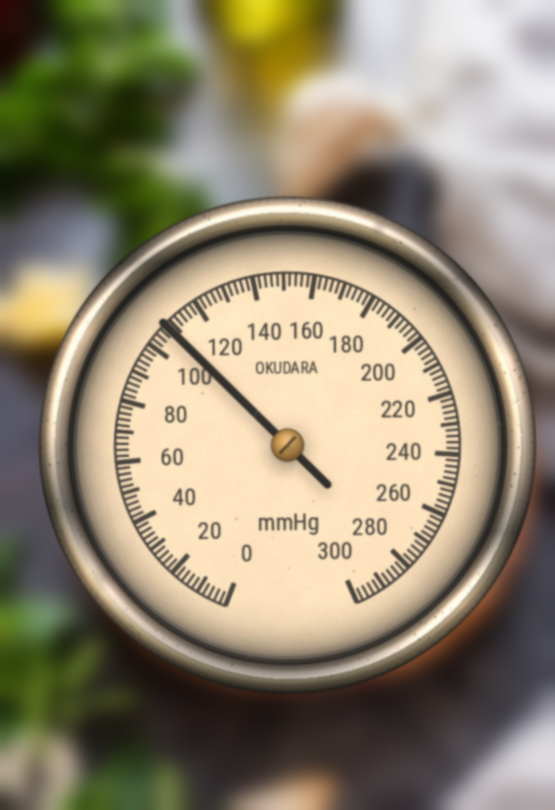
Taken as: 108 mmHg
